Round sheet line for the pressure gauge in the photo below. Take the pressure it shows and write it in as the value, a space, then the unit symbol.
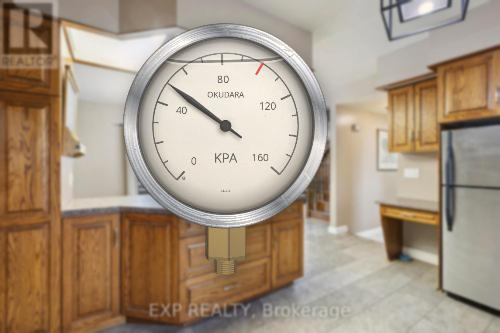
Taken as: 50 kPa
